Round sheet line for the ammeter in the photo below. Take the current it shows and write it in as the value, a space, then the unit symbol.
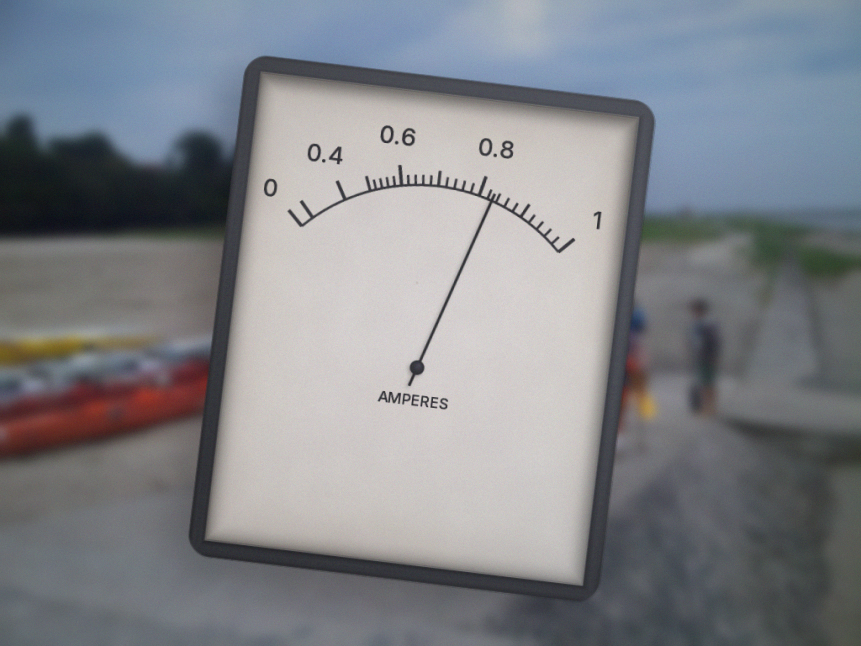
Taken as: 0.83 A
